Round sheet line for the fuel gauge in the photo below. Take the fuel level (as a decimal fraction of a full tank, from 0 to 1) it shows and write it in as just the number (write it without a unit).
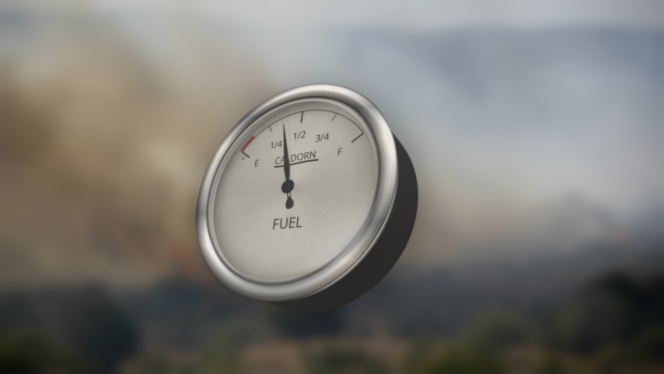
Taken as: 0.375
